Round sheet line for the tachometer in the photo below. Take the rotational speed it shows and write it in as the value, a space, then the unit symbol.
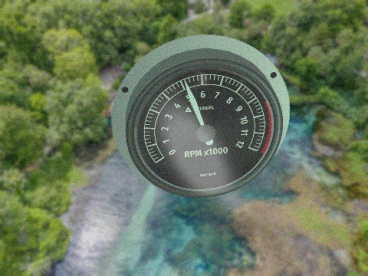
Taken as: 5200 rpm
